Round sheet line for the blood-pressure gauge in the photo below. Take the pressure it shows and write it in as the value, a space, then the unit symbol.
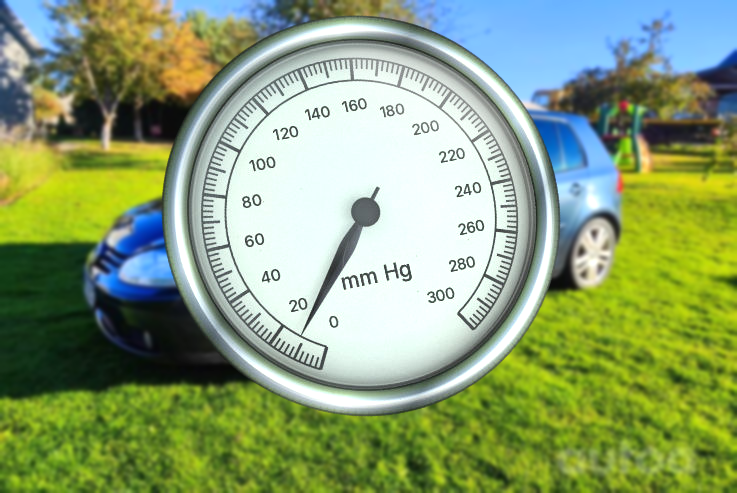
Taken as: 12 mmHg
